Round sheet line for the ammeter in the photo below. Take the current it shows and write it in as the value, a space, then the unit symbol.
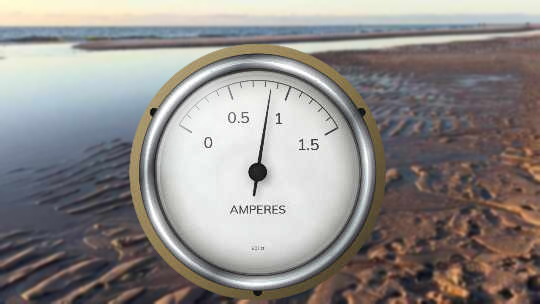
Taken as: 0.85 A
